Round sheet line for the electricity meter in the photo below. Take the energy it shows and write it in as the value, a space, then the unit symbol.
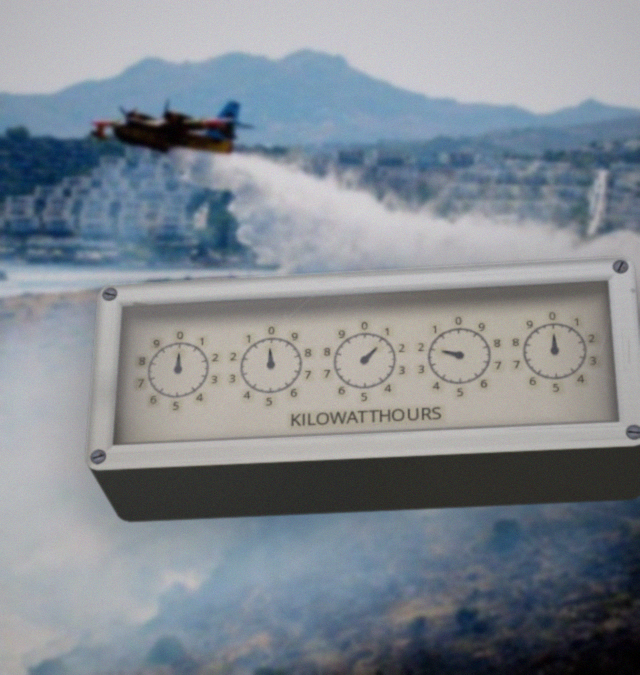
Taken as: 120 kWh
